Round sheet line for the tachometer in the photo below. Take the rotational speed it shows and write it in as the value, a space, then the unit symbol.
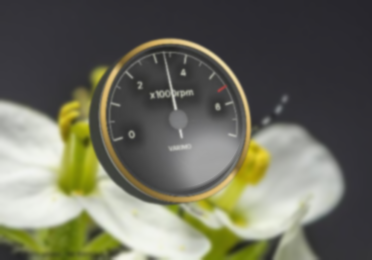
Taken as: 3250 rpm
